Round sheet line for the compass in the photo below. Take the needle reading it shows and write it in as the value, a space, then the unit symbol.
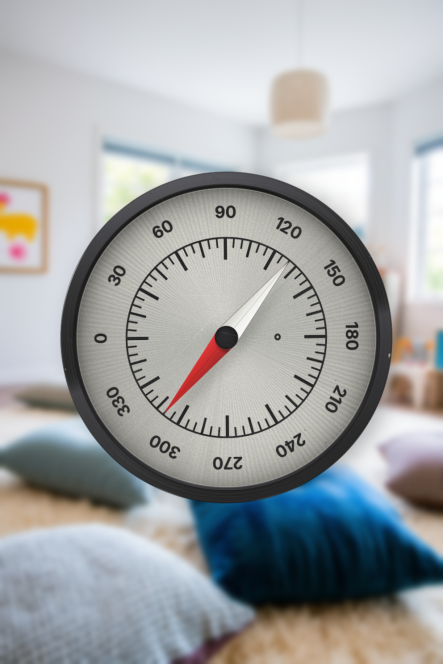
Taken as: 310 °
